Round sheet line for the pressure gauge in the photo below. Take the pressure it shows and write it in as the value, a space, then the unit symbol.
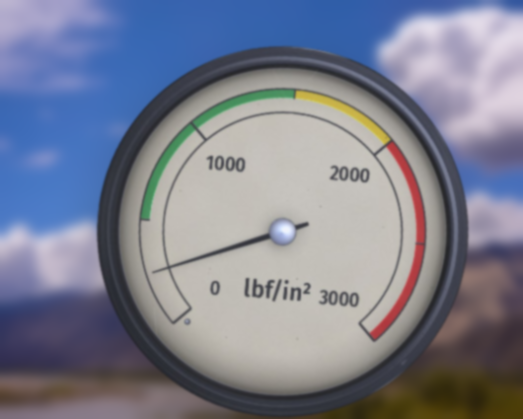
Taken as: 250 psi
